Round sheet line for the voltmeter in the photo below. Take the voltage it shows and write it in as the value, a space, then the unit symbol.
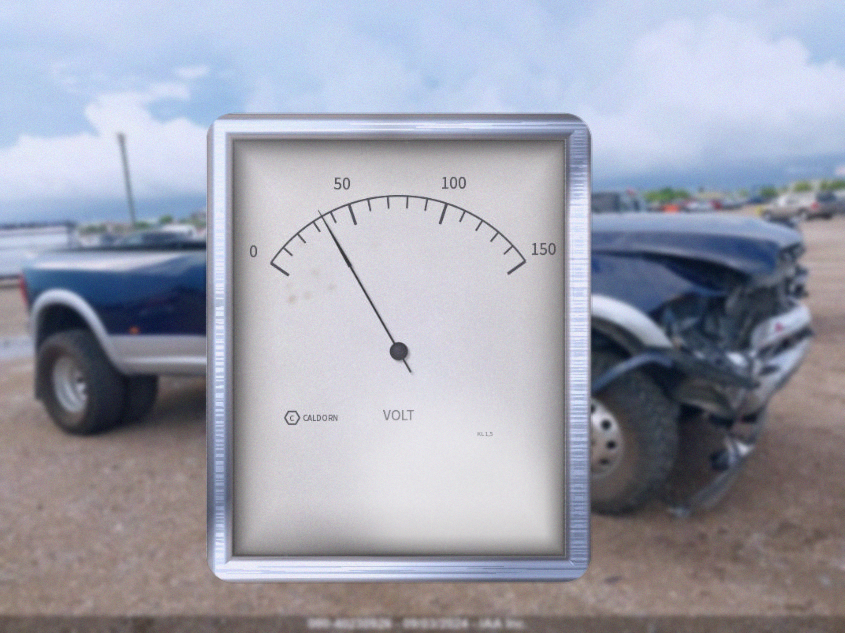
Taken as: 35 V
